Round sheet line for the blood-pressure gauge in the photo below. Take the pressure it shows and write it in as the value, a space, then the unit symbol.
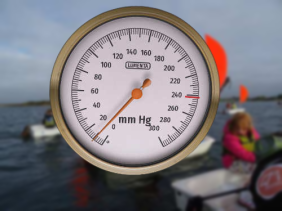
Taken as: 10 mmHg
